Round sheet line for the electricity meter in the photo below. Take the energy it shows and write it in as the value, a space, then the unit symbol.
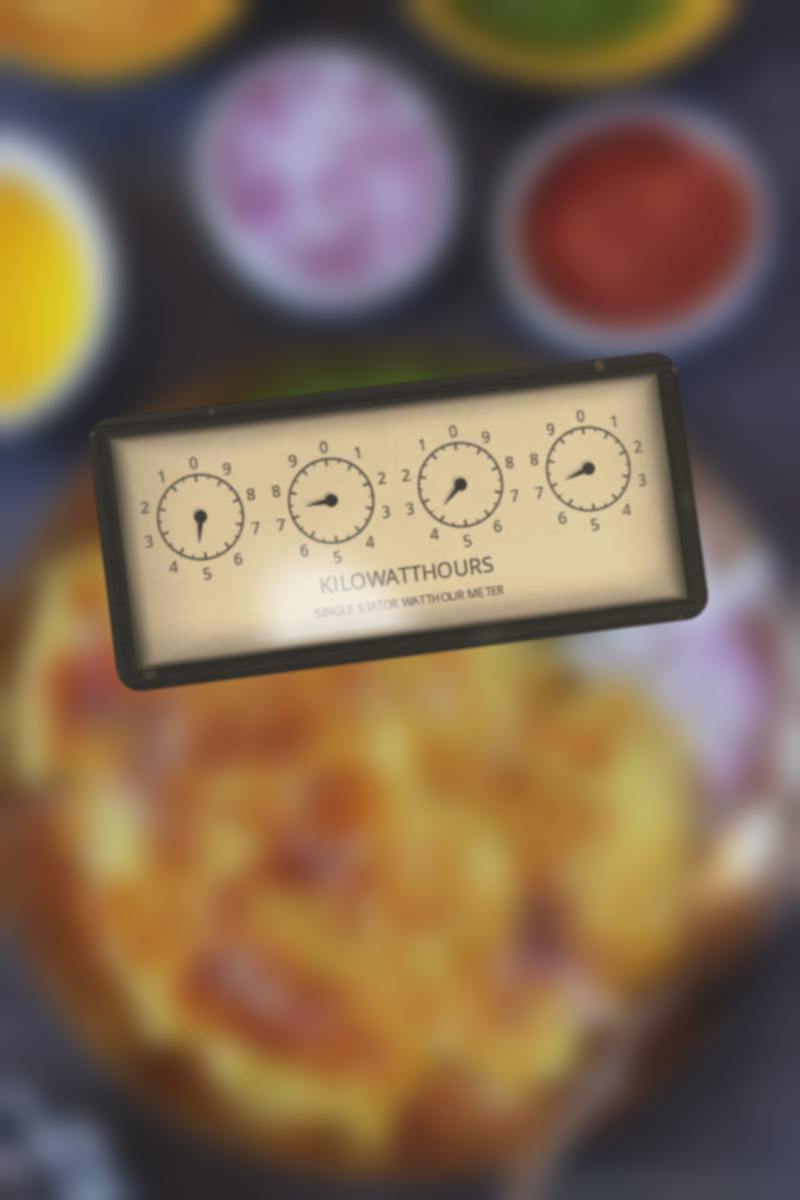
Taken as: 4737 kWh
